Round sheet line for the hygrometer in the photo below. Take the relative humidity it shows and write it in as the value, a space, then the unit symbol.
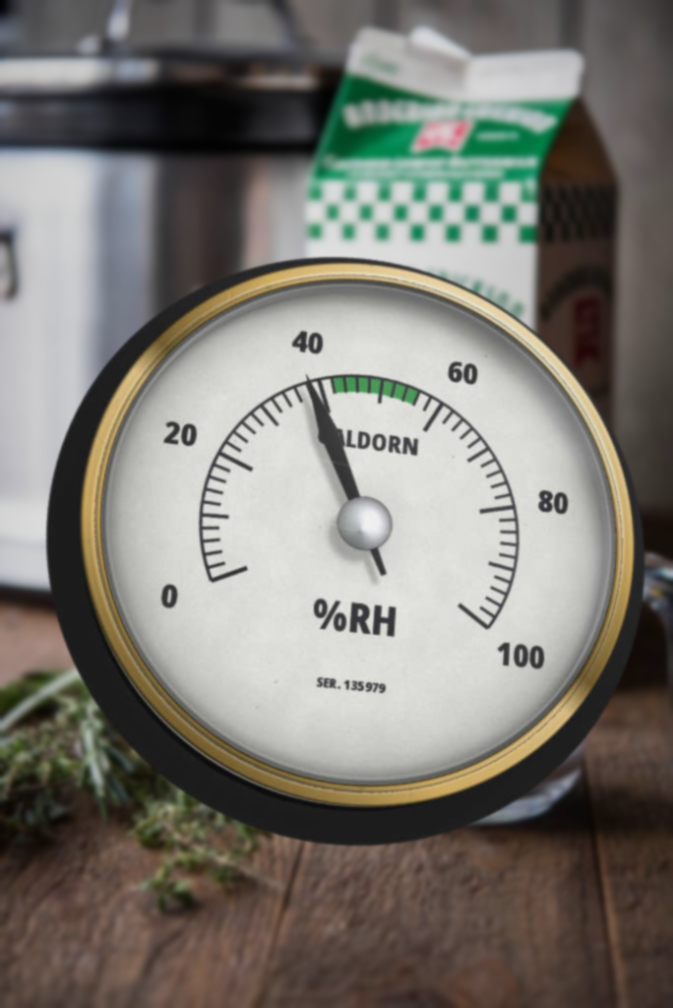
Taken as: 38 %
